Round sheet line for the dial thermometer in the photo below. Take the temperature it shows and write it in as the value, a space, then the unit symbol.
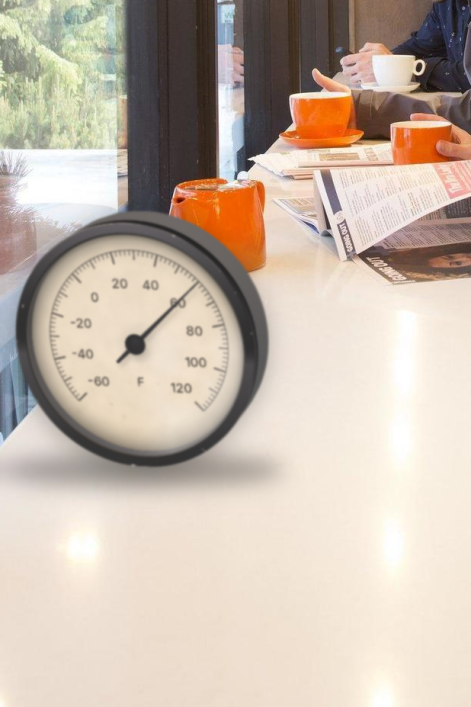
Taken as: 60 °F
